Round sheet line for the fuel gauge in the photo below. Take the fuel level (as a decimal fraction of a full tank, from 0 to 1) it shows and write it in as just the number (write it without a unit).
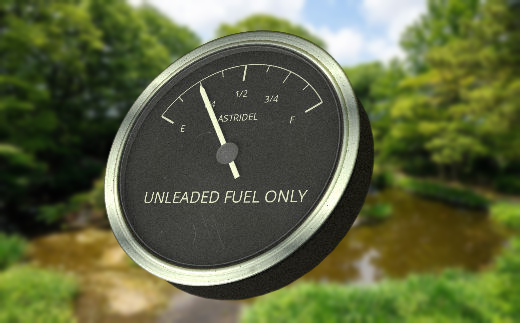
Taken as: 0.25
